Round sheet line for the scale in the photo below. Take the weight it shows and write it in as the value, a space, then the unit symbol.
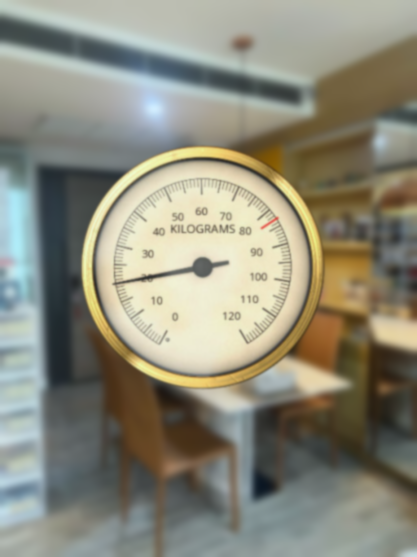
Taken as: 20 kg
